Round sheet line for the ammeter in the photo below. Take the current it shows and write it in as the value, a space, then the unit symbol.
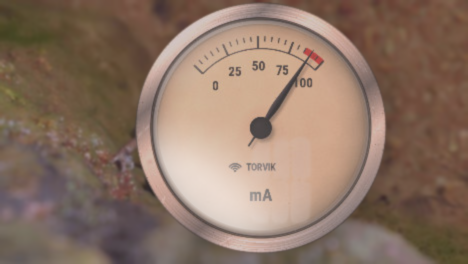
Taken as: 90 mA
